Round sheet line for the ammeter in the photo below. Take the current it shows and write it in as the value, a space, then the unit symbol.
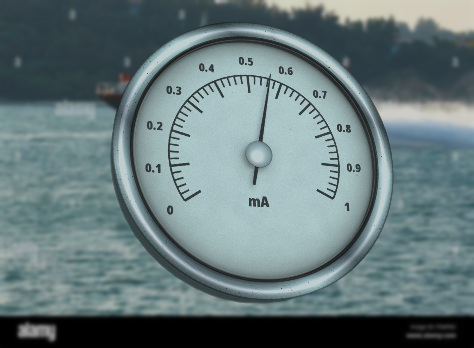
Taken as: 0.56 mA
